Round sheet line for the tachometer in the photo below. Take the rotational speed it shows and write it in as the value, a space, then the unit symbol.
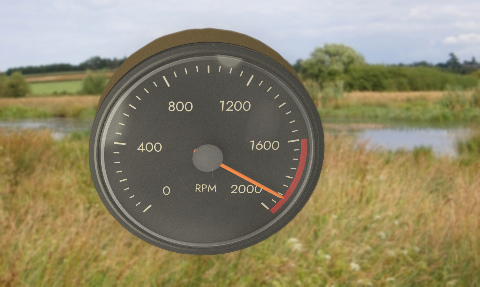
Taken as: 1900 rpm
